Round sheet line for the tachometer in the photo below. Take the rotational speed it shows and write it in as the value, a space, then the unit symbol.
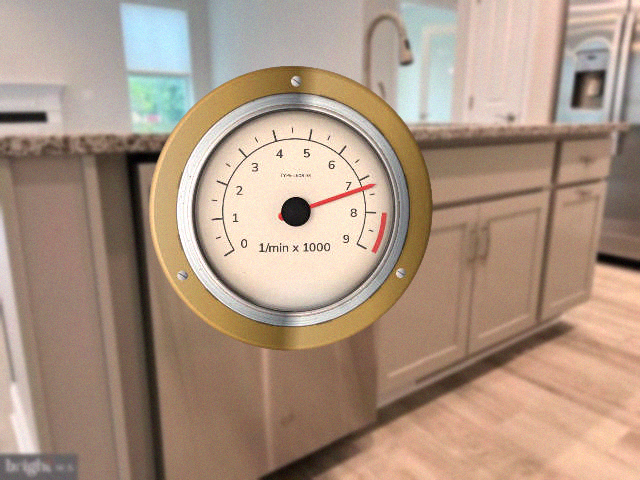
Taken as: 7250 rpm
